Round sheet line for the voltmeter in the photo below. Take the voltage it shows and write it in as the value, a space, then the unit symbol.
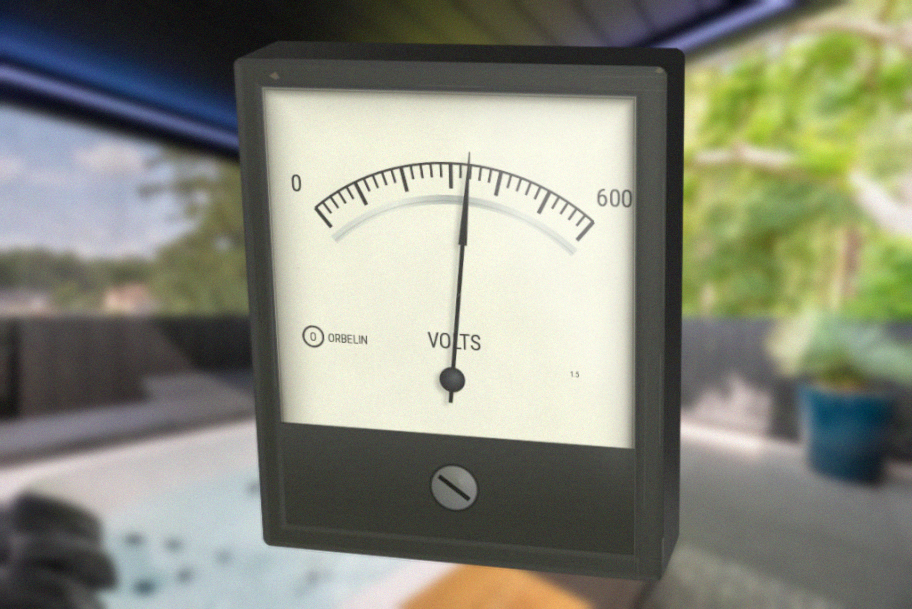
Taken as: 340 V
